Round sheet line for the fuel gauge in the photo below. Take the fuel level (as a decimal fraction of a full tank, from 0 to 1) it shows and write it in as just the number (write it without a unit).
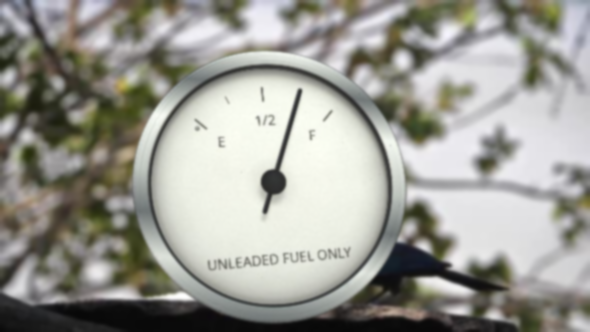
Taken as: 0.75
